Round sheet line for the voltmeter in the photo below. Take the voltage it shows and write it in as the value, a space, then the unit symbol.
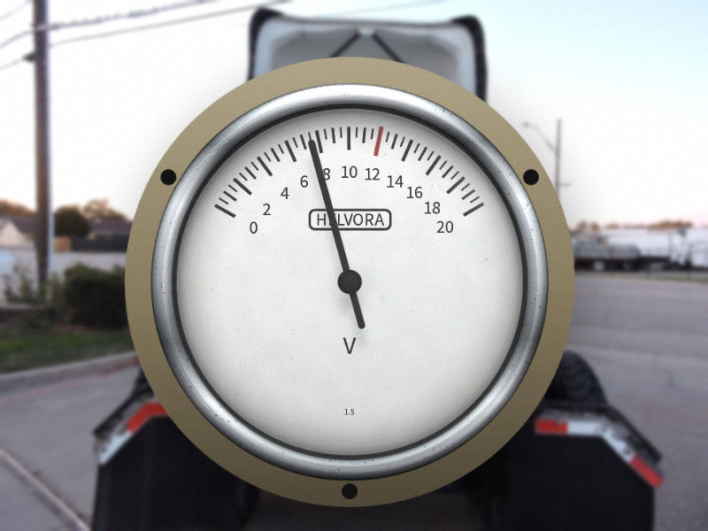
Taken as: 7.5 V
